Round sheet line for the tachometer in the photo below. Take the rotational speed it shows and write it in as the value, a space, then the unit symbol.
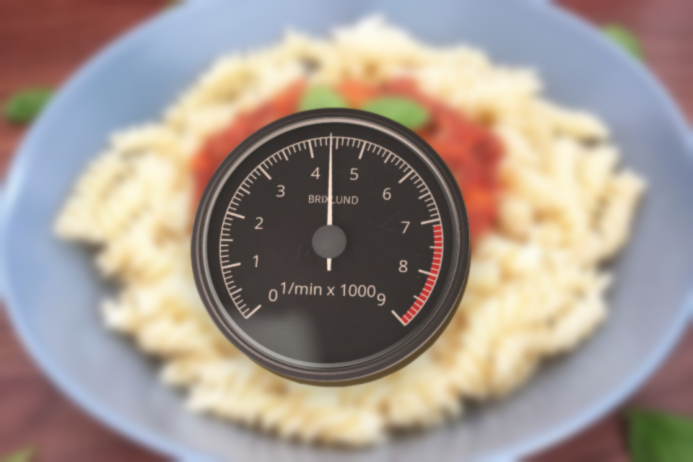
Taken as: 4400 rpm
